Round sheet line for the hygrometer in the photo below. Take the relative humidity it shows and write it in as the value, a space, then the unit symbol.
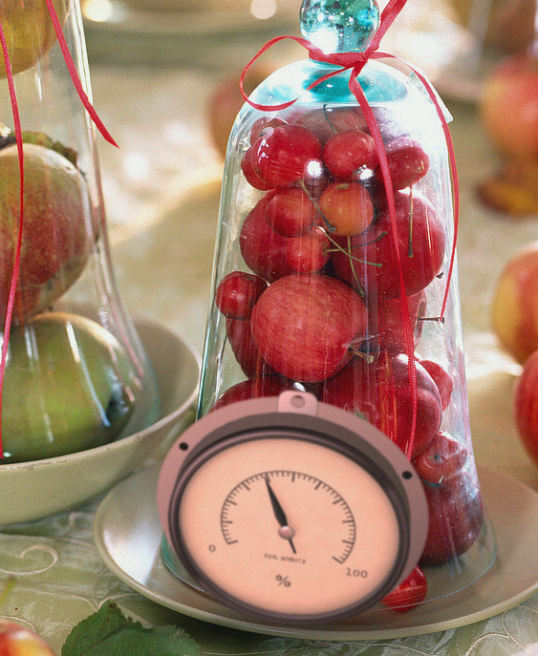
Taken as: 40 %
